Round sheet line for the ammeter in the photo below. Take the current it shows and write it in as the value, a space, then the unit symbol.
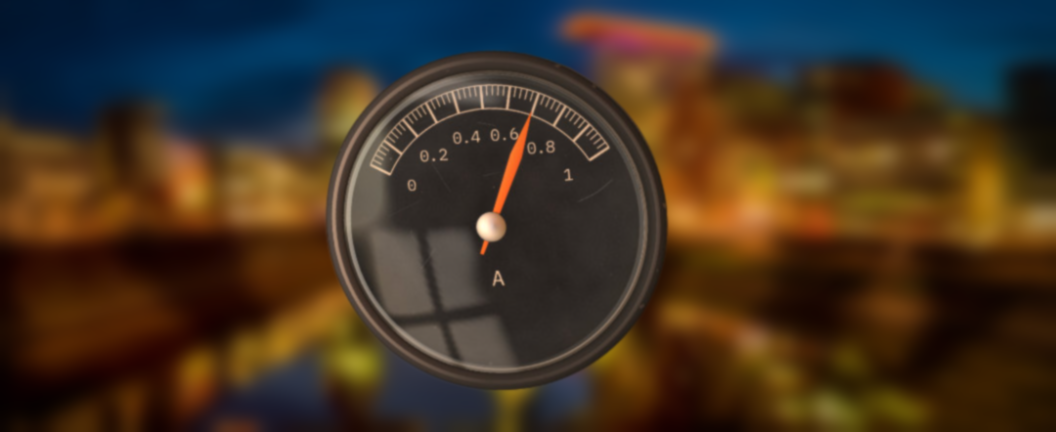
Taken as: 0.7 A
